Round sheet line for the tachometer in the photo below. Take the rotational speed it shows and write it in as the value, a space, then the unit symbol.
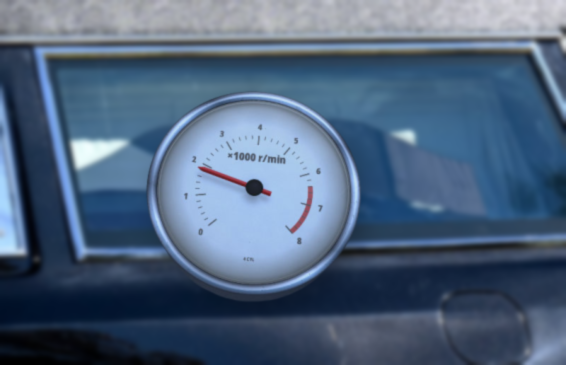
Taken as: 1800 rpm
